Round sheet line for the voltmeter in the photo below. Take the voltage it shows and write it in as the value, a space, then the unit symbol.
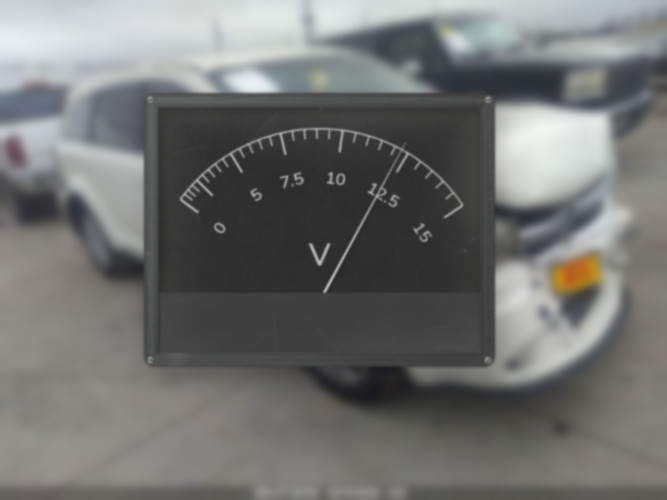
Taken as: 12.25 V
